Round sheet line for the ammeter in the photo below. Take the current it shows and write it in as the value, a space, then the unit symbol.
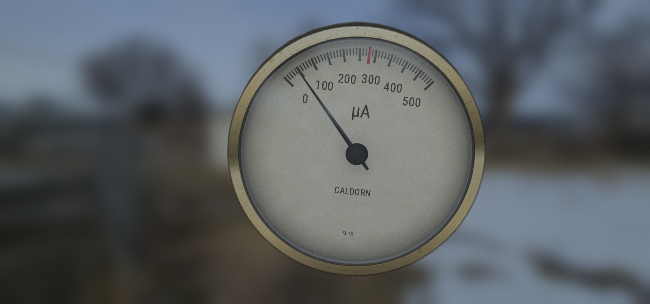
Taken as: 50 µA
